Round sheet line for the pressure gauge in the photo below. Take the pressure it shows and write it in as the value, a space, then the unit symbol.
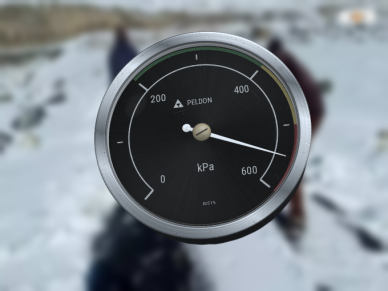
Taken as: 550 kPa
